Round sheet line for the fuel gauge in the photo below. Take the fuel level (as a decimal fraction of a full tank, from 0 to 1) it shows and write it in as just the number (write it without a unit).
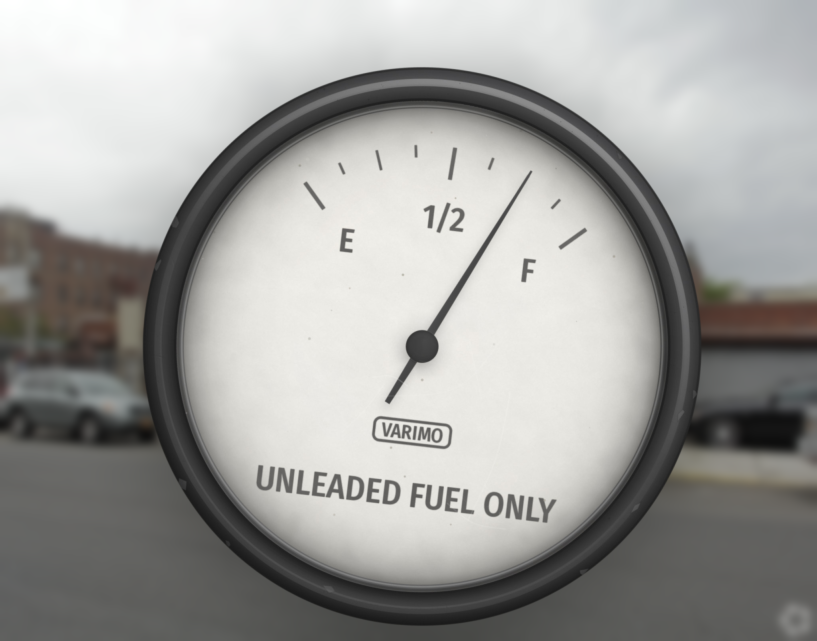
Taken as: 0.75
